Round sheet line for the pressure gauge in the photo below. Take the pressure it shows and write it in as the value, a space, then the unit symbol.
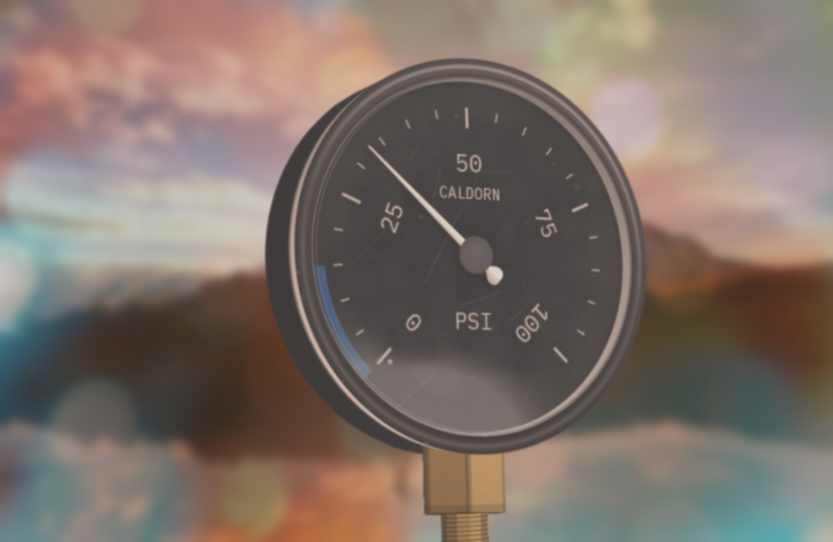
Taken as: 32.5 psi
